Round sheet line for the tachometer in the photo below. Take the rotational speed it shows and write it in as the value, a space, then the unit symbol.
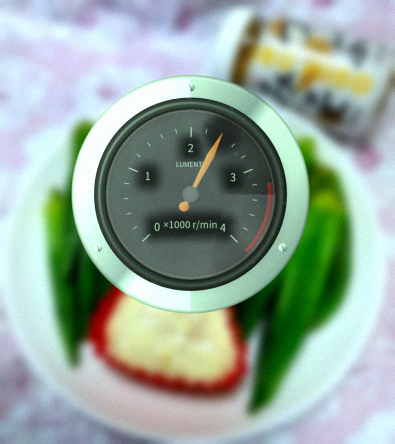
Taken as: 2400 rpm
